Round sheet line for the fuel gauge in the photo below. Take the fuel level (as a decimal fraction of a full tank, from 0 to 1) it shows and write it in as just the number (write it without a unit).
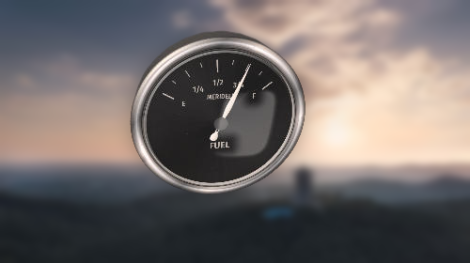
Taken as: 0.75
